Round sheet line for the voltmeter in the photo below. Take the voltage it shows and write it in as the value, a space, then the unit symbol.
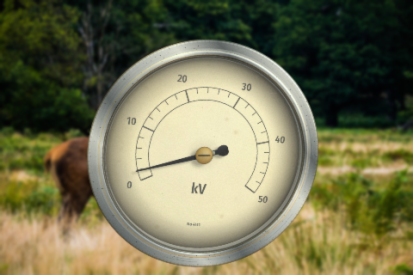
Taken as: 2 kV
